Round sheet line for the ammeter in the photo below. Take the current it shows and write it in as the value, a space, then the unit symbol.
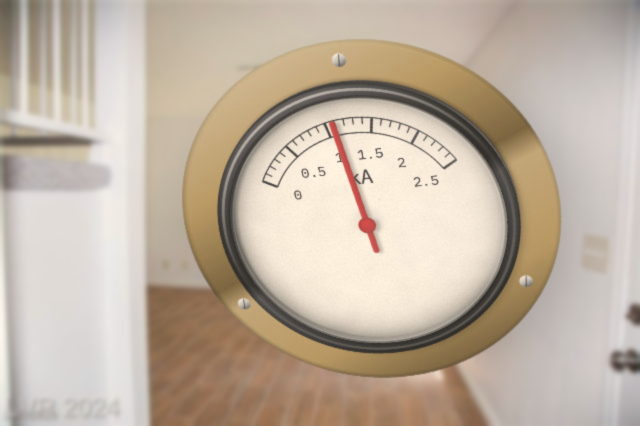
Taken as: 1.1 kA
